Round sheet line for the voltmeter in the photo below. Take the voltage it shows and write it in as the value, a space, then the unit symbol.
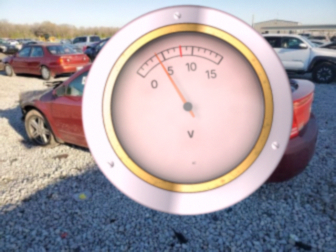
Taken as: 4 V
